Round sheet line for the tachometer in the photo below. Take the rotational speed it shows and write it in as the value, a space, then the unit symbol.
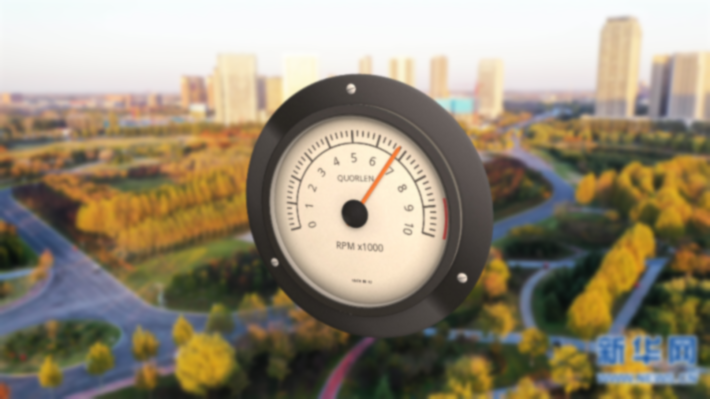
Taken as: 6800 rpm
